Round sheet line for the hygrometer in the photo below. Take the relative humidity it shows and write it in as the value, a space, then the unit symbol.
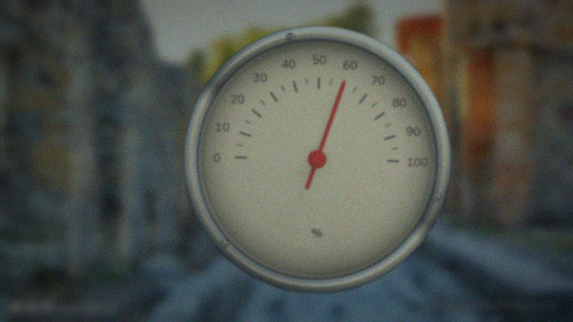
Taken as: 60 %
